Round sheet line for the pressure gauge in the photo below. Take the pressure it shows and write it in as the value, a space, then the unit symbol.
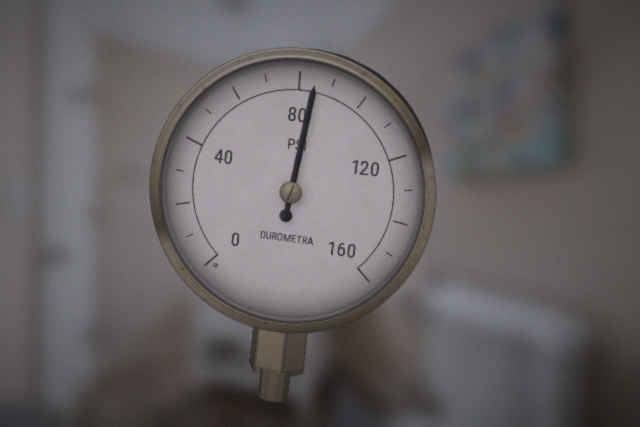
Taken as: 85 psi
